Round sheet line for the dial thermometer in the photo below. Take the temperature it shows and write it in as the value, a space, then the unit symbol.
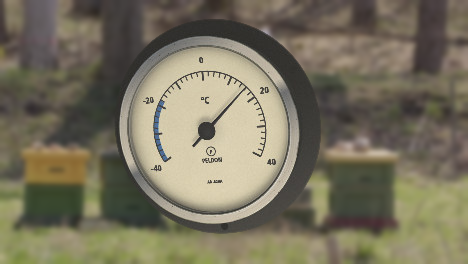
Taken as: 16 °C
